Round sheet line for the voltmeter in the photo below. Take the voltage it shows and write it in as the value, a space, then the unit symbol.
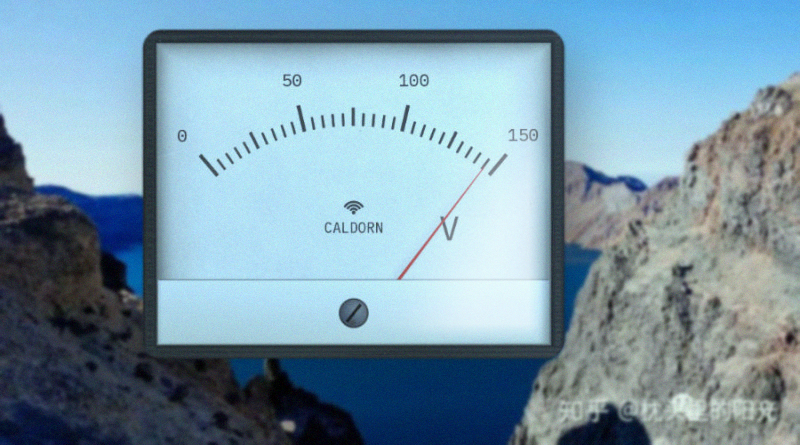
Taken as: 145 V
